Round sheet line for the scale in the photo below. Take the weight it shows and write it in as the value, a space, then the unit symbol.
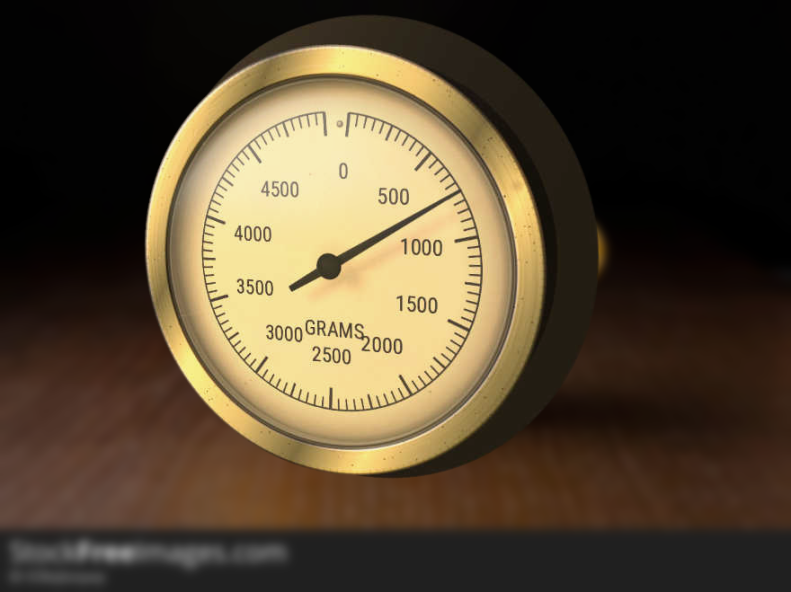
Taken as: 750 g
